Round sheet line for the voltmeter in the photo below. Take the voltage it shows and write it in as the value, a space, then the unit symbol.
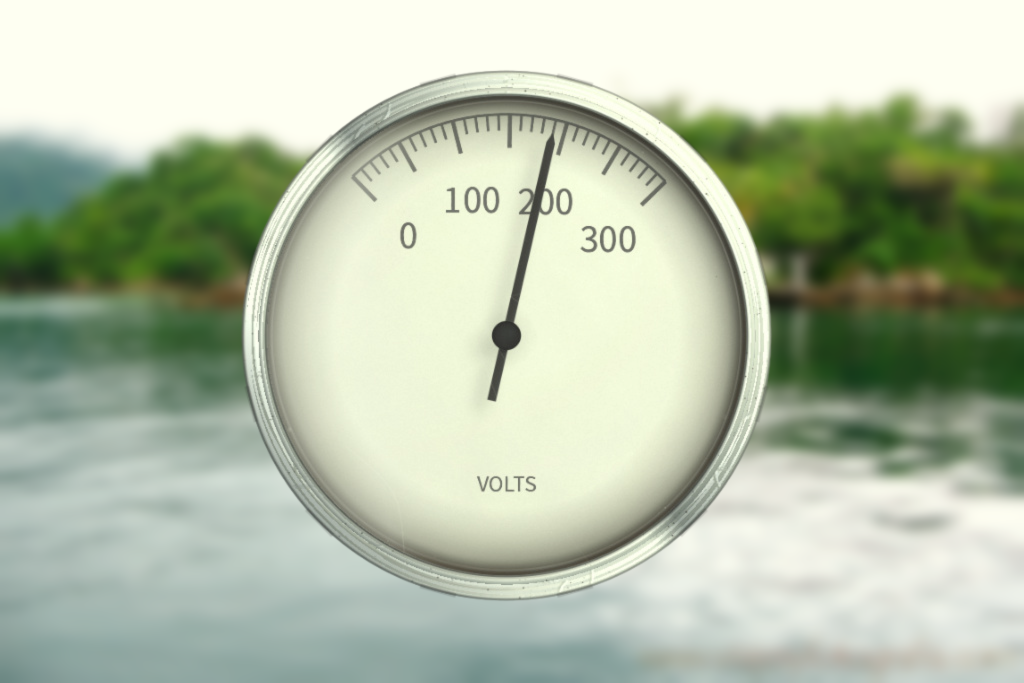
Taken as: 190 V
